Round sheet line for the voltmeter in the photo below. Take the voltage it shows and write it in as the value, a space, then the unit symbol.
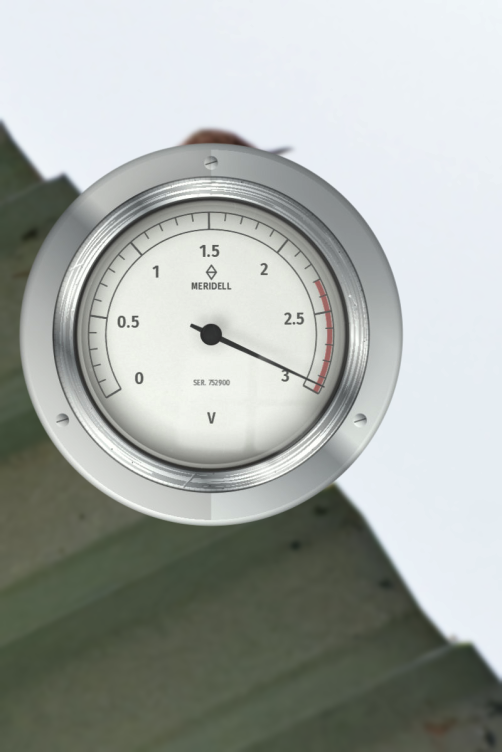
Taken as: 2.95 V
